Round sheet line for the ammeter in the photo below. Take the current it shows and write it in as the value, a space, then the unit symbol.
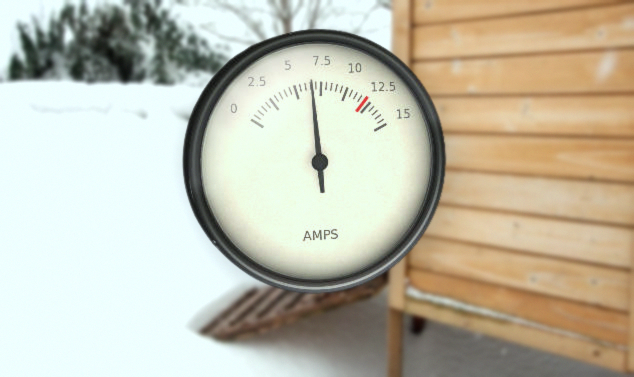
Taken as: 6.5 A
